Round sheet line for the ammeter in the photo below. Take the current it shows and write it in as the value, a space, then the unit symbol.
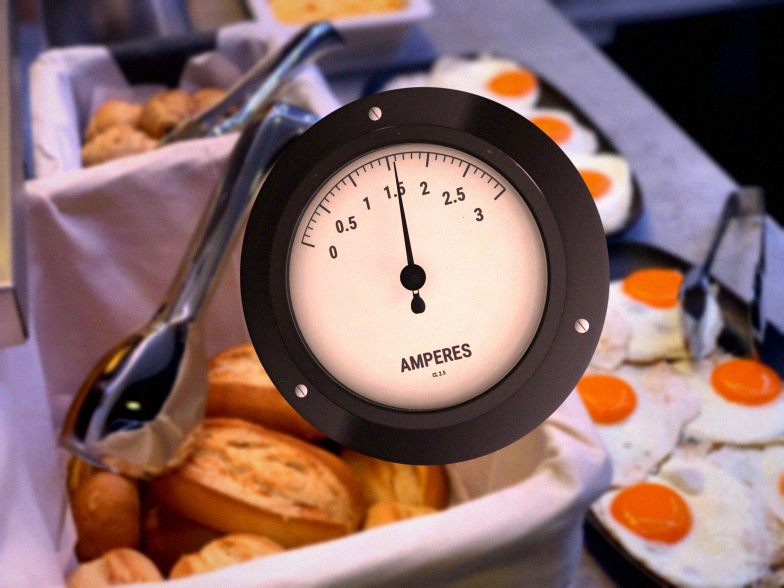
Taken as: 1.6 A
